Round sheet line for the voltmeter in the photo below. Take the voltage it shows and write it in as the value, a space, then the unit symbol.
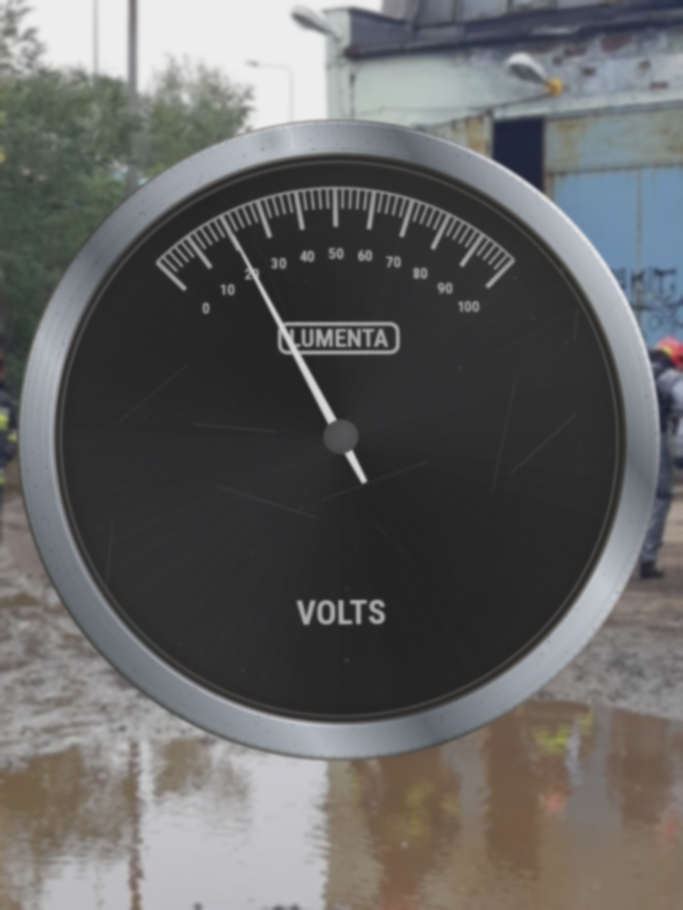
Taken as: 20 V
